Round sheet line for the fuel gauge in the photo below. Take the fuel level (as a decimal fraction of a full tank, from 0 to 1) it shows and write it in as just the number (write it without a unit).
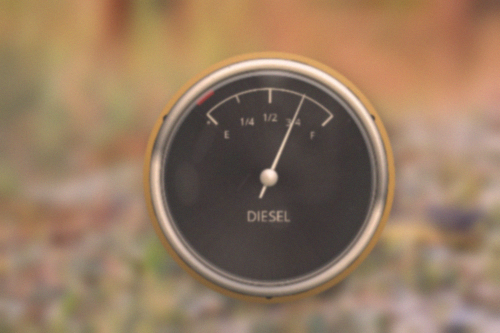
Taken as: 0.75
